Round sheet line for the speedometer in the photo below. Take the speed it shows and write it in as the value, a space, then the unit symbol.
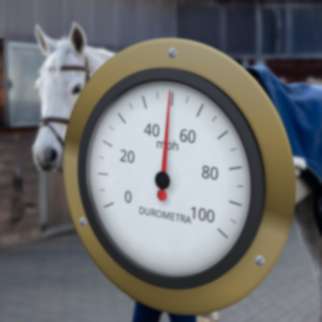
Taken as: 50 mph
